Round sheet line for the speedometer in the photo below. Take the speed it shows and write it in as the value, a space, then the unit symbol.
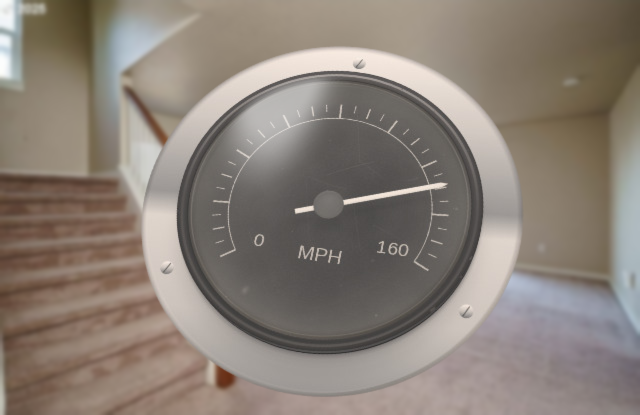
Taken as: 130 mph
